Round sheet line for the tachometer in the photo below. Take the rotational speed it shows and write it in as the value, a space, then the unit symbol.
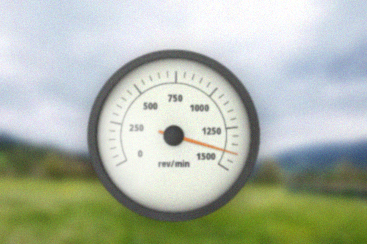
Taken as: 1400 rpm
